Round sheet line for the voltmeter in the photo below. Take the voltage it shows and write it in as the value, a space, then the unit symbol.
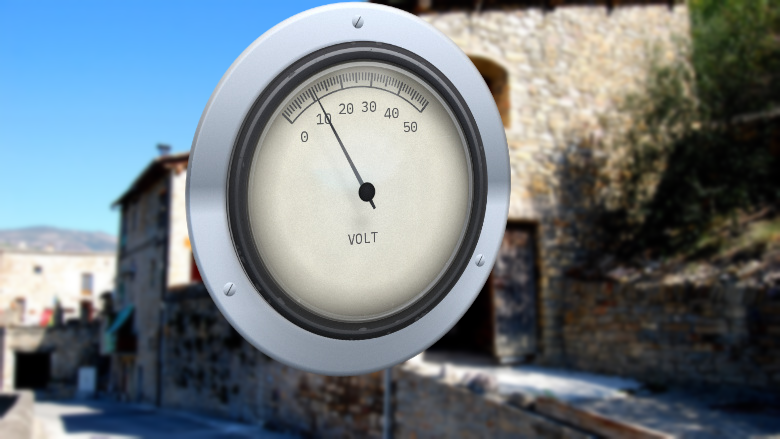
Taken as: 10 V
